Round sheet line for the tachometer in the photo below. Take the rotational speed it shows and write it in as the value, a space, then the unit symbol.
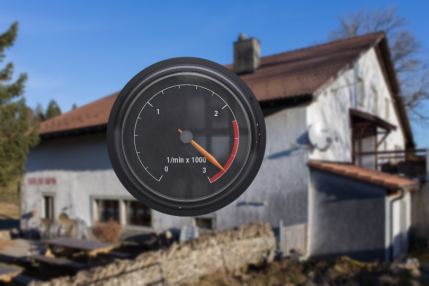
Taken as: 2800 rpm
